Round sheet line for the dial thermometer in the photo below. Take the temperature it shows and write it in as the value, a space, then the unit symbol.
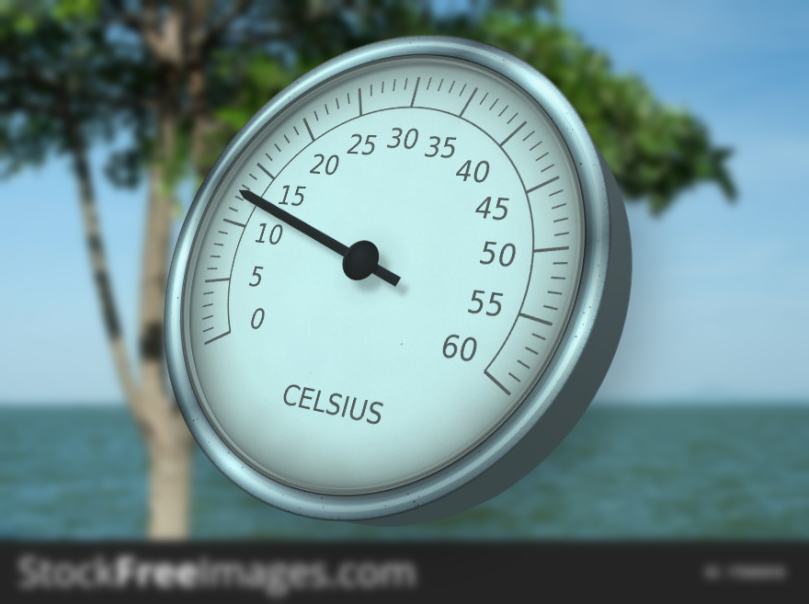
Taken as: 12.5 °C
